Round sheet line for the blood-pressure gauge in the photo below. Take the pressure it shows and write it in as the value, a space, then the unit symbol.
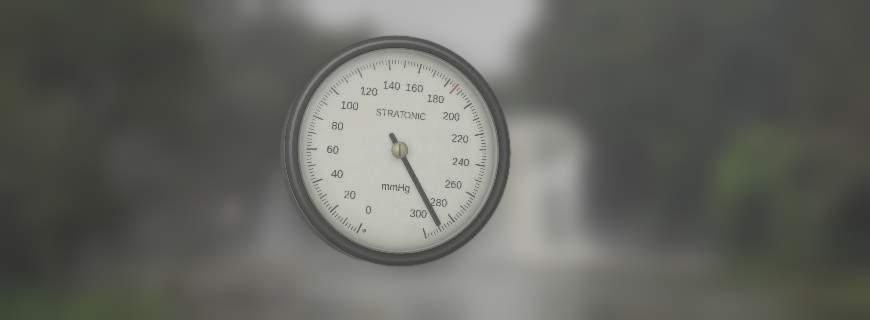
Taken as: 290 mmHg
